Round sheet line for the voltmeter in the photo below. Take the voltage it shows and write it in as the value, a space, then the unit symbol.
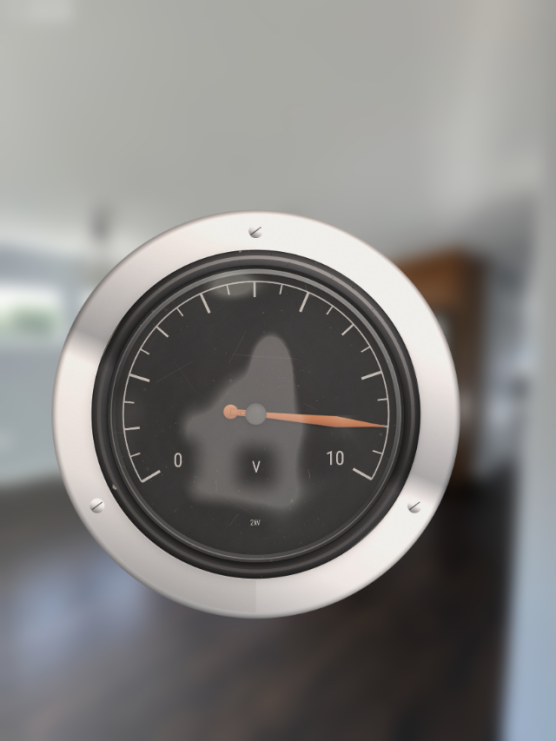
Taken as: 9 V
